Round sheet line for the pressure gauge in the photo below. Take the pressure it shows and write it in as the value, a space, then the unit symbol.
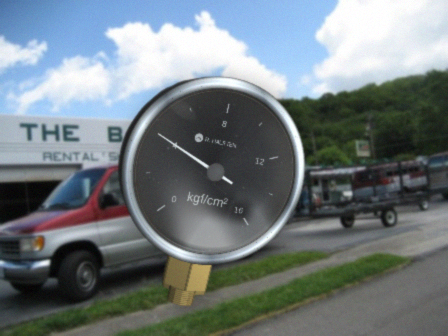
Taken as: 4 kg/cm²
